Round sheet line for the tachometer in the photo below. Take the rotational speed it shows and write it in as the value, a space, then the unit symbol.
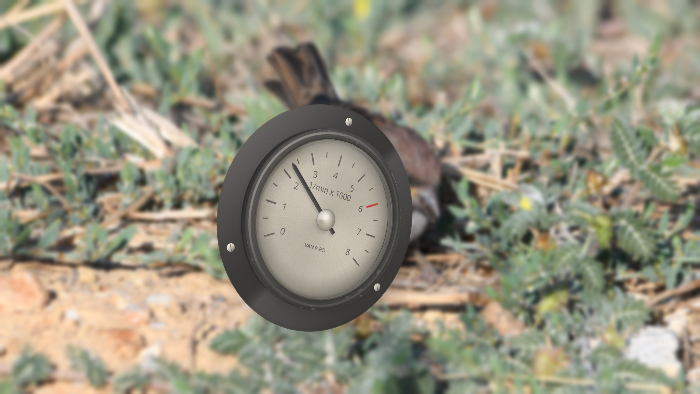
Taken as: 2250 rpm
